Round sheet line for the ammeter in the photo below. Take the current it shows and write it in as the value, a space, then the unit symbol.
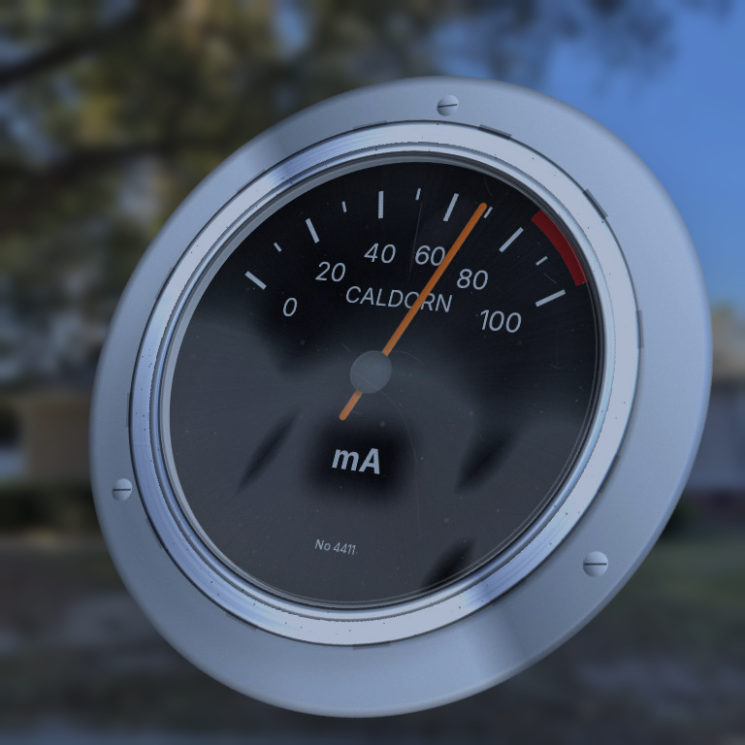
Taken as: 70 mA
